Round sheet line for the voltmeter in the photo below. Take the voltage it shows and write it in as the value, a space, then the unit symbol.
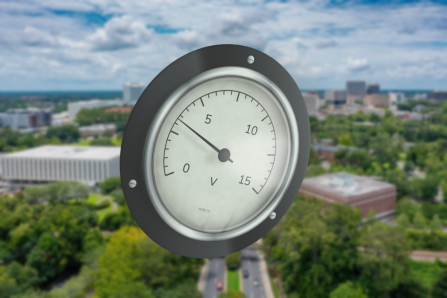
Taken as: 3.25 V
